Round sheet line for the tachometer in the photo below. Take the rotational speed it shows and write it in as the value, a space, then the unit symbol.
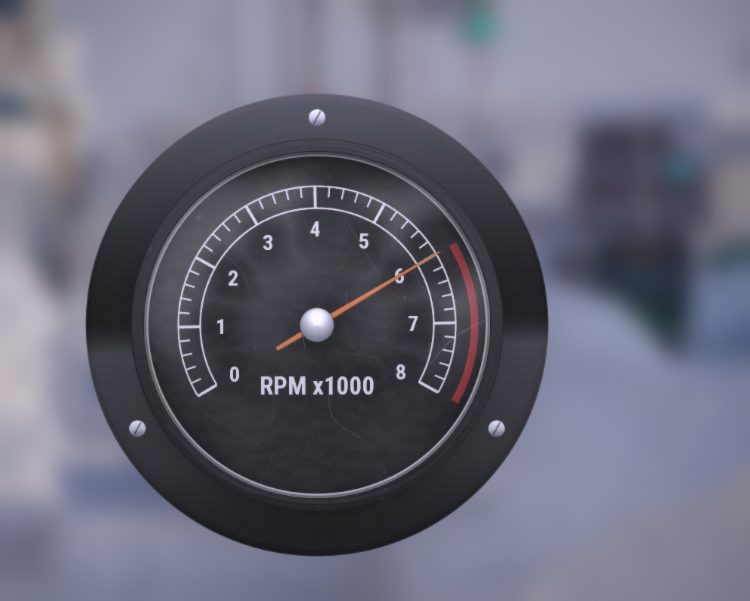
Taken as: 6000 rpm
